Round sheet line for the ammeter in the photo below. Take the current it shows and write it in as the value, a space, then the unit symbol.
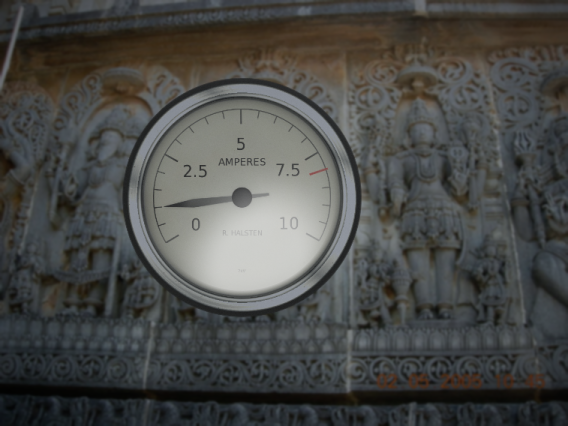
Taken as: 1 A
